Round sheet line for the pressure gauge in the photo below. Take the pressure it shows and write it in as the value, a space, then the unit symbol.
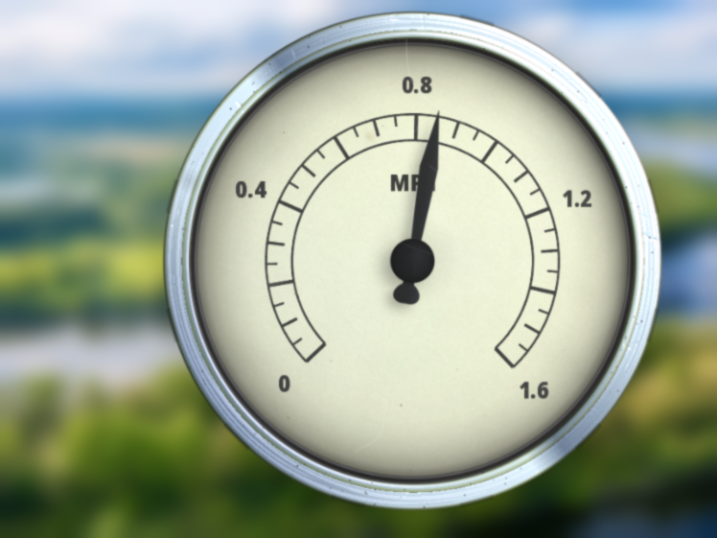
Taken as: 0.85 MPa
